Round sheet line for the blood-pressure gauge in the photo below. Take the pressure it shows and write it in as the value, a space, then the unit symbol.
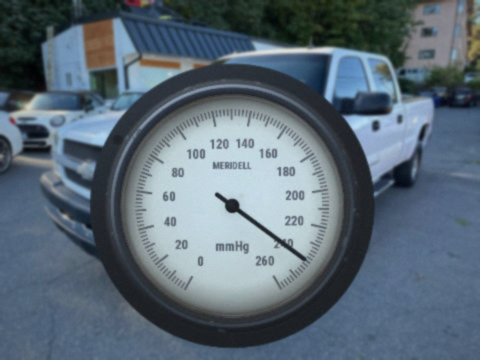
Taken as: 240 mmHg
